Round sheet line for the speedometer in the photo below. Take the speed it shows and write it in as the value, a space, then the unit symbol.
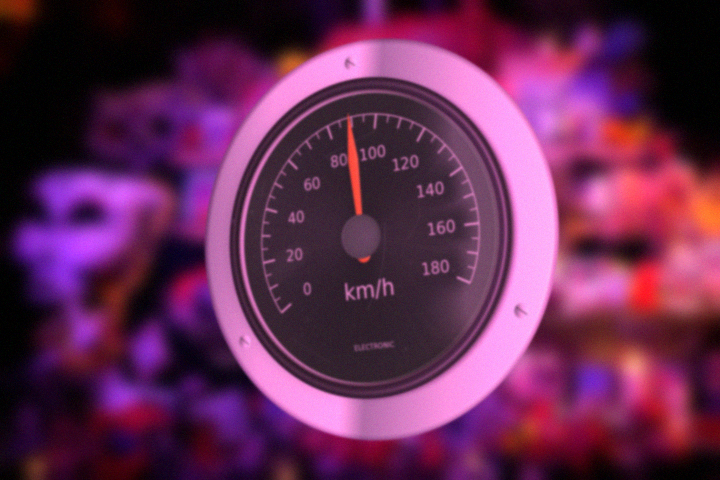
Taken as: 90 km/h
